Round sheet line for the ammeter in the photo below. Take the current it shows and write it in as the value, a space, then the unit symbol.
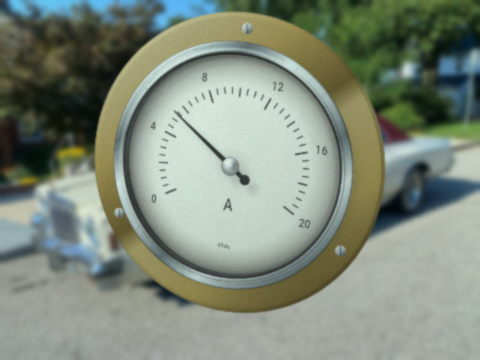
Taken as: 5.5 A
